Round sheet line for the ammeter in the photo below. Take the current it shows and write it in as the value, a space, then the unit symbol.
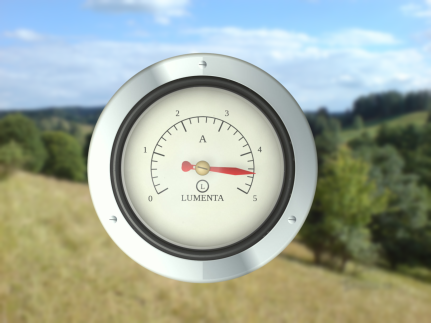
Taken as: 4.5 A
